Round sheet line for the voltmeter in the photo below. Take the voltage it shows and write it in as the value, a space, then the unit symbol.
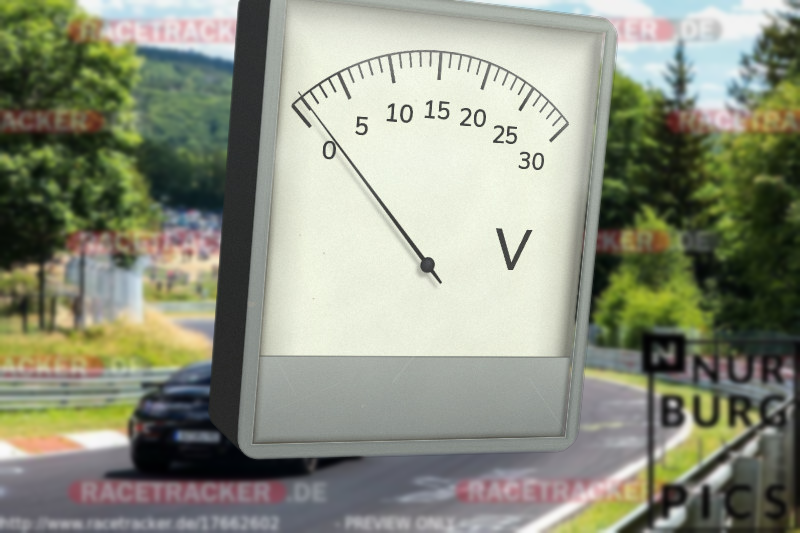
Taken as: 1 V
